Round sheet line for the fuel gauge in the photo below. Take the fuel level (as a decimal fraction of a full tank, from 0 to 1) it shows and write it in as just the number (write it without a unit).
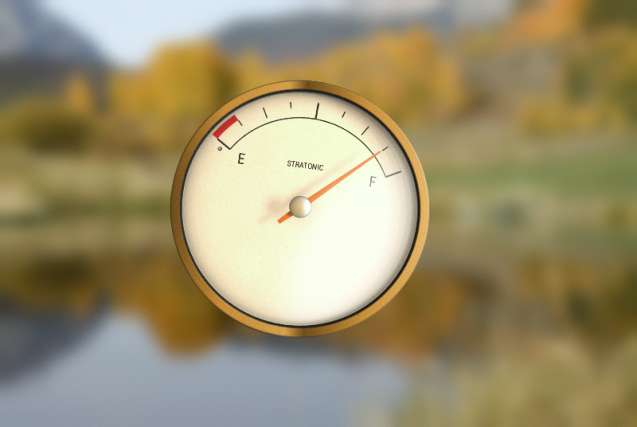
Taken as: 0.875
